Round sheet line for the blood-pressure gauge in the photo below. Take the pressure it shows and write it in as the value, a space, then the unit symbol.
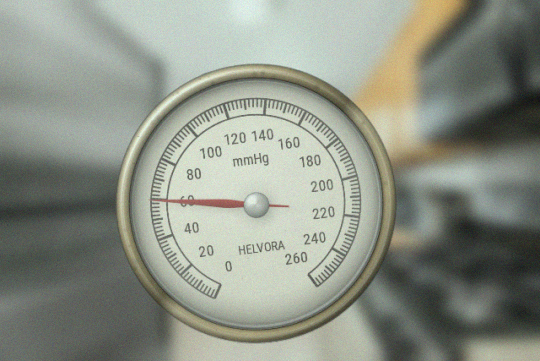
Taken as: 60 mmHg
